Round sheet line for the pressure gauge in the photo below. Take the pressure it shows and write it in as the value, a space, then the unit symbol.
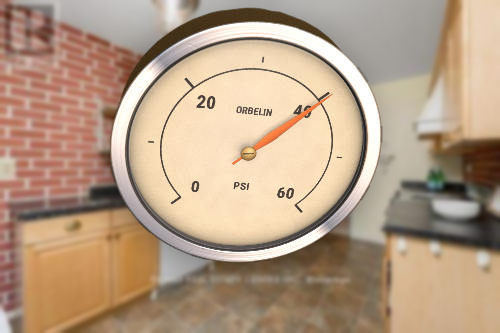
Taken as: 40 psi
